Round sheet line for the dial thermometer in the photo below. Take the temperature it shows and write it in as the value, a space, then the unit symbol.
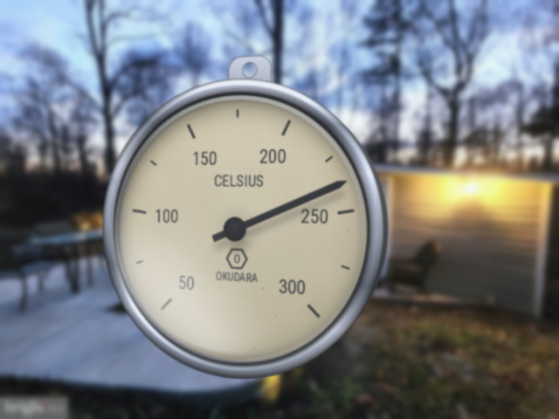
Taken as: 237.5 °C
